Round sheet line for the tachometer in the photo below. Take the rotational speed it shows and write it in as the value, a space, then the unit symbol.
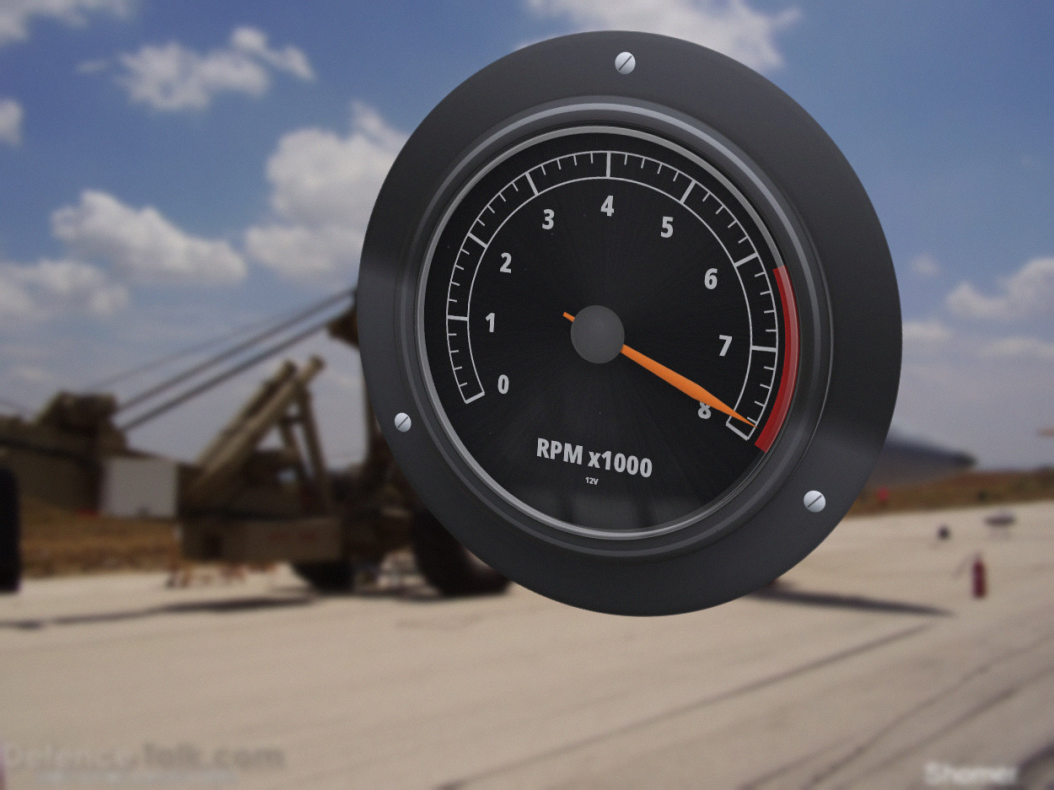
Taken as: 7800 rpm
